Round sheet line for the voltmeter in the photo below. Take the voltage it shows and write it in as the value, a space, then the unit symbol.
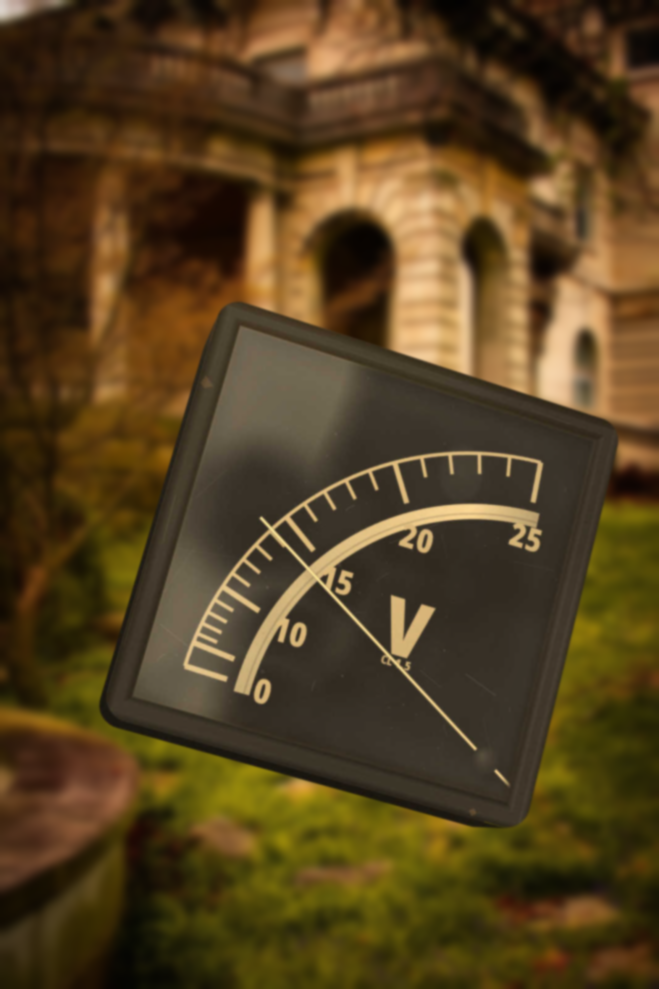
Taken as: 14 V
